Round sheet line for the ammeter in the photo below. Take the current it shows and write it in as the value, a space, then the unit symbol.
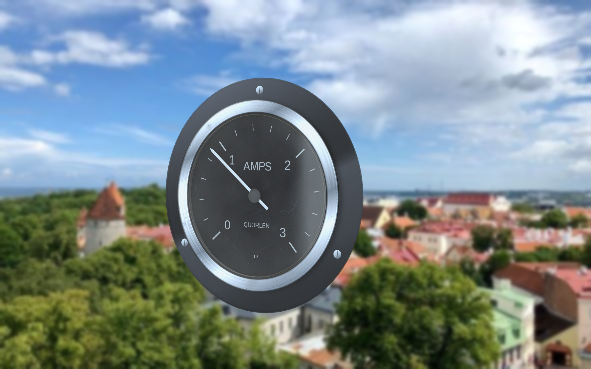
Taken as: 0.9 A
